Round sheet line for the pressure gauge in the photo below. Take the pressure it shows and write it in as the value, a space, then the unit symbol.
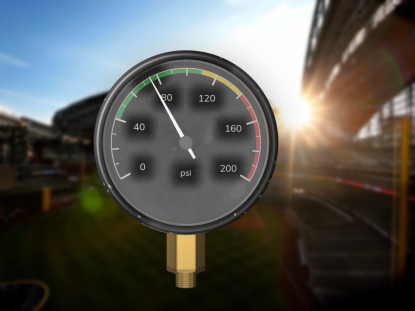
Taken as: 75 psi
